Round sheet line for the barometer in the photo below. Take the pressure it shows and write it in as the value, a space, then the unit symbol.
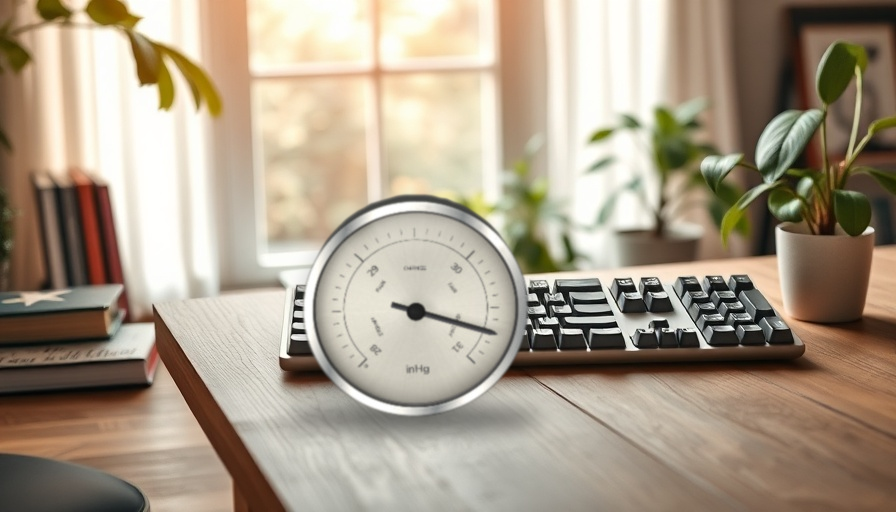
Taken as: 30.7 inHg
